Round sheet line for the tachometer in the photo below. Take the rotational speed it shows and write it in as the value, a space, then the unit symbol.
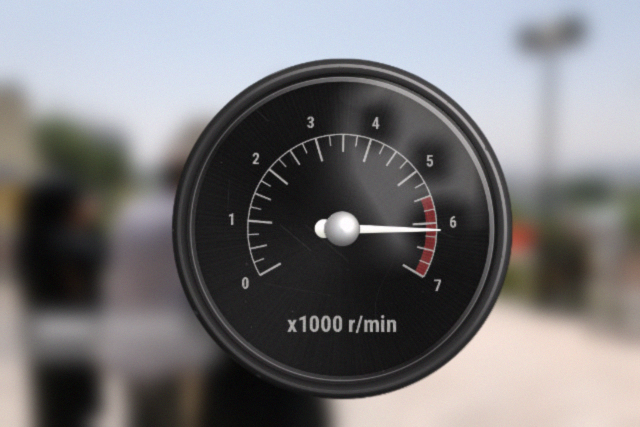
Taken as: 6125 rpm
